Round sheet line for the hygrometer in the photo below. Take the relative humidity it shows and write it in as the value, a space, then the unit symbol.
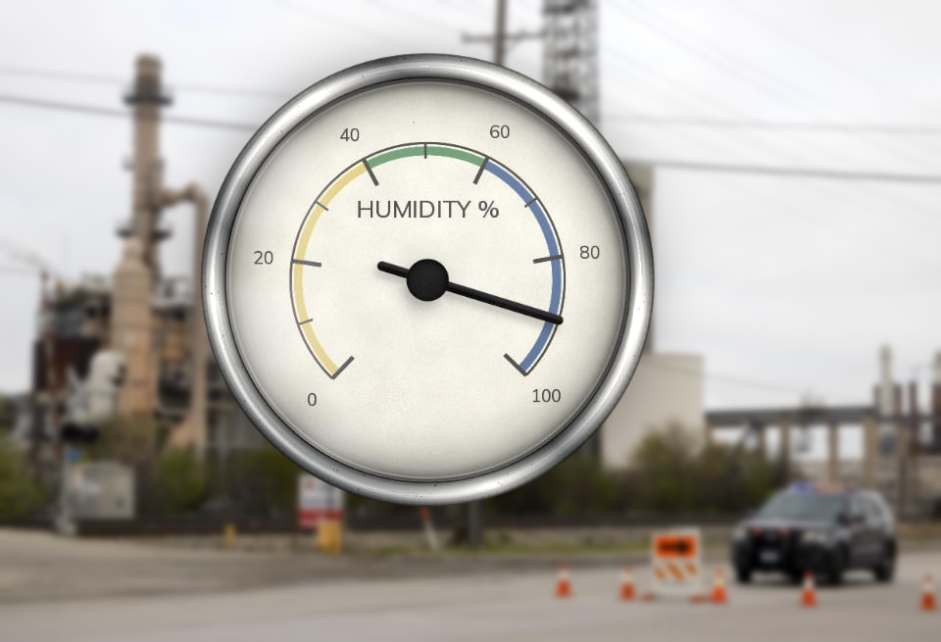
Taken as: 90 %
